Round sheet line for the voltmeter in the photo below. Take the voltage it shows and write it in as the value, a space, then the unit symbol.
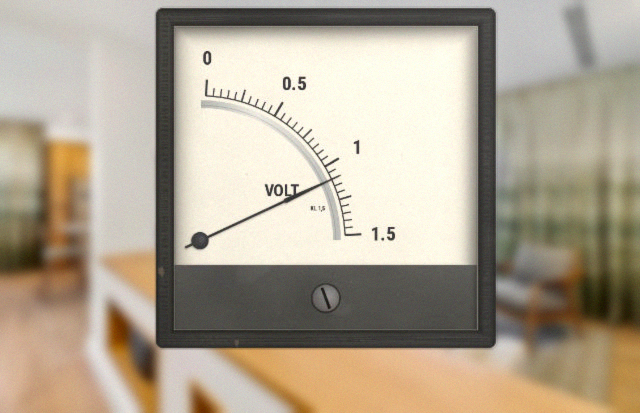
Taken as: 1.1 V
